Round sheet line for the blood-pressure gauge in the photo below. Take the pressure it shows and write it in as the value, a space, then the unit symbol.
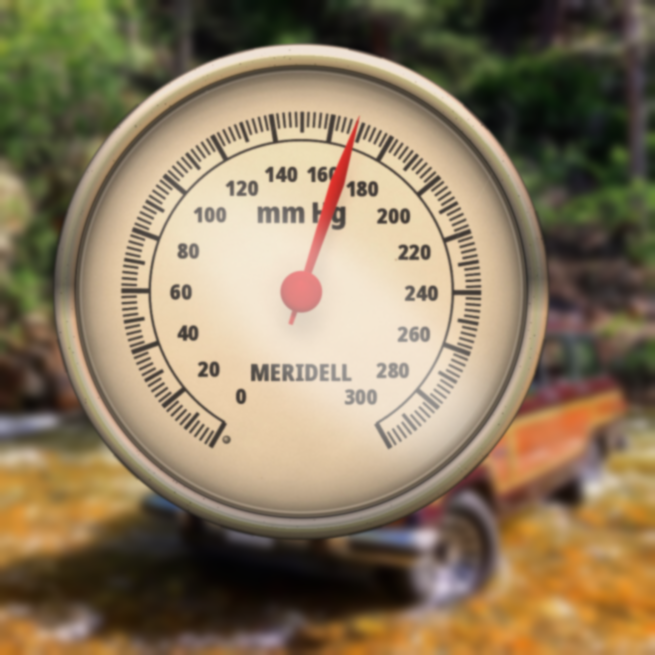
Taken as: 168 mmHg
